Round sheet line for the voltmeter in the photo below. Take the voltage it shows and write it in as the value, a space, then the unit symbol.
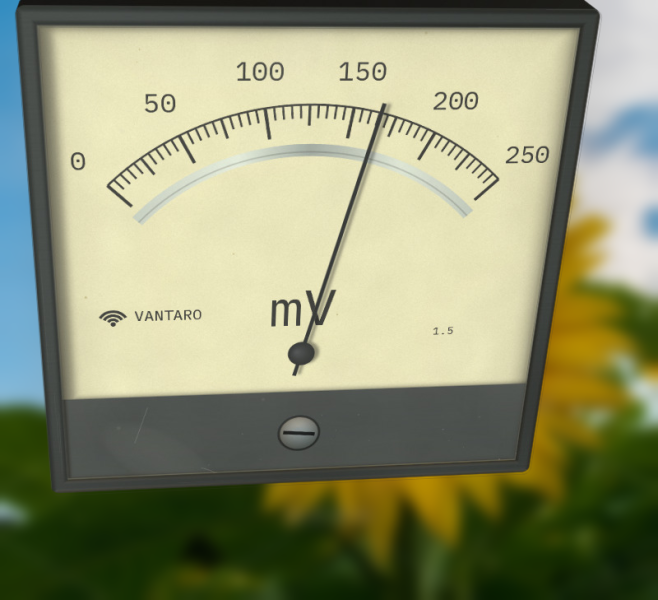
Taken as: 165 mV
